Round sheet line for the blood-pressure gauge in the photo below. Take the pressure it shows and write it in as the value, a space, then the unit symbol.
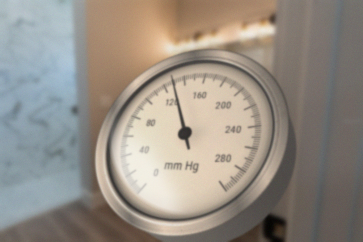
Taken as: 130 mmHg
